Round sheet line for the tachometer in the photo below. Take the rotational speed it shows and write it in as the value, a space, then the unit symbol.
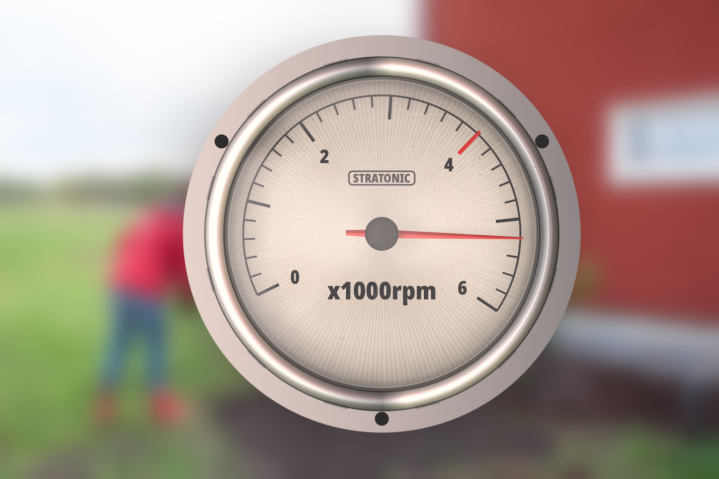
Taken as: 5200 rpm
